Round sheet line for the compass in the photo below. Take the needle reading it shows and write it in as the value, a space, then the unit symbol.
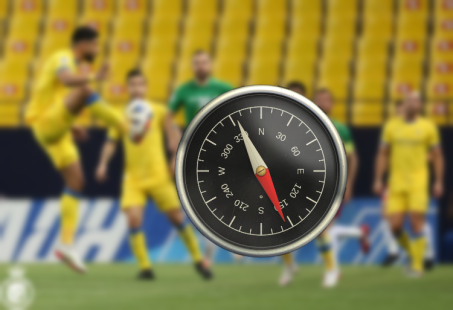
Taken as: 155 °
